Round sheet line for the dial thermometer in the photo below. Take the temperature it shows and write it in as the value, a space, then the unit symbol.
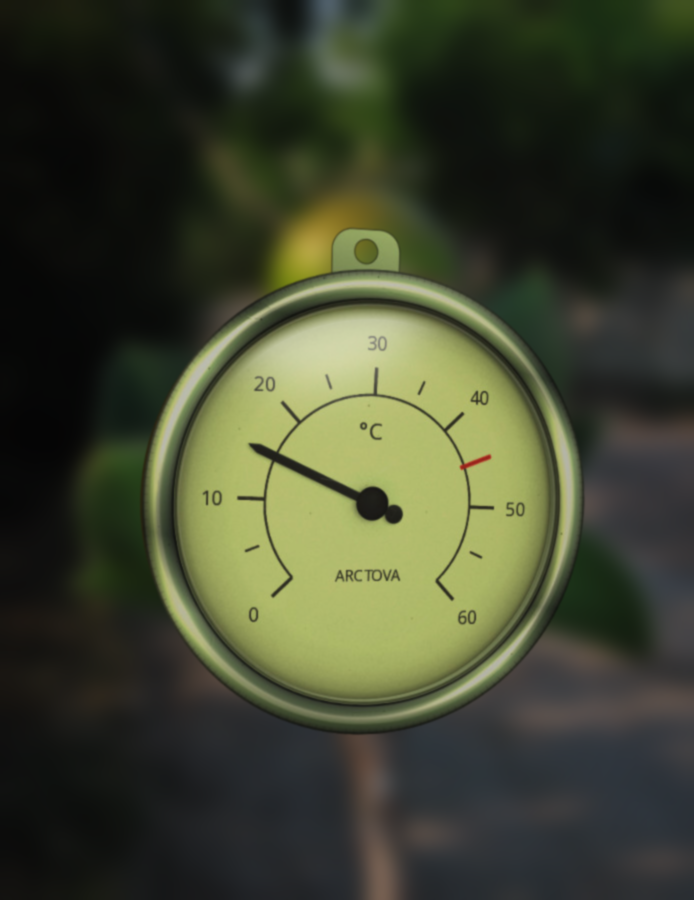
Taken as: 15 °C
